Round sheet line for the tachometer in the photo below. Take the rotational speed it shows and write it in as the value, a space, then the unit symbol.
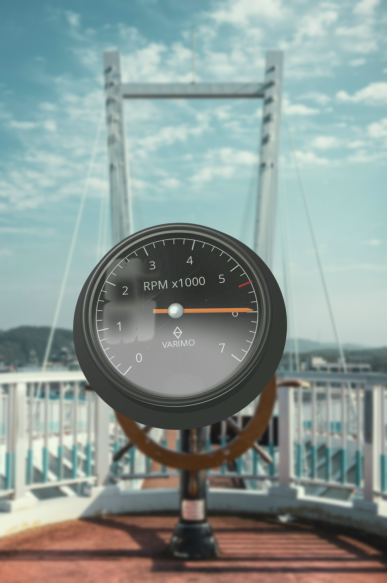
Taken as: 6000 rpm
